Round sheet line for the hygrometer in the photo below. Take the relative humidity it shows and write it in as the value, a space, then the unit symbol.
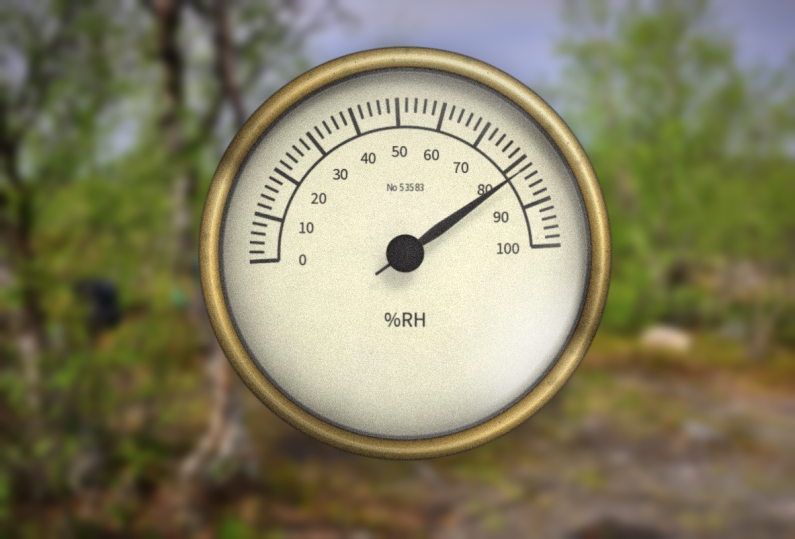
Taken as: 82 %
